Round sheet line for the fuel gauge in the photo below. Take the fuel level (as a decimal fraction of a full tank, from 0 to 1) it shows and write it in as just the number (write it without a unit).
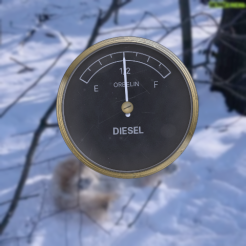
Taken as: 0.5
